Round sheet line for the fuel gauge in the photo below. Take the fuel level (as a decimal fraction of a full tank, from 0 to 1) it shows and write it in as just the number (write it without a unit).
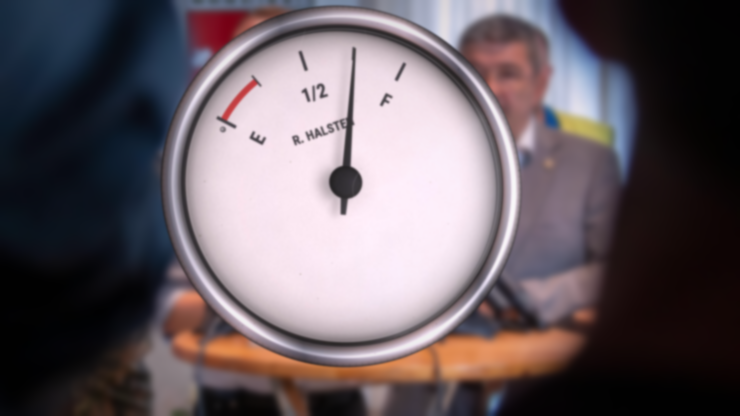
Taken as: 0.75
